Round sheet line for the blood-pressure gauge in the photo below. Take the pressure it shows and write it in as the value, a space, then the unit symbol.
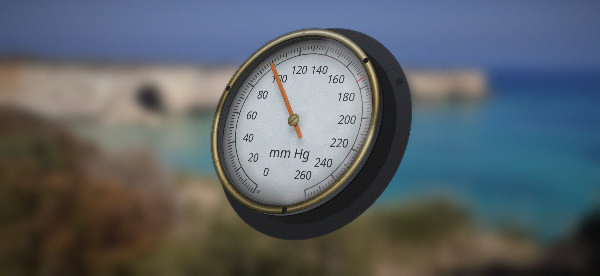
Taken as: 100 mmHg
